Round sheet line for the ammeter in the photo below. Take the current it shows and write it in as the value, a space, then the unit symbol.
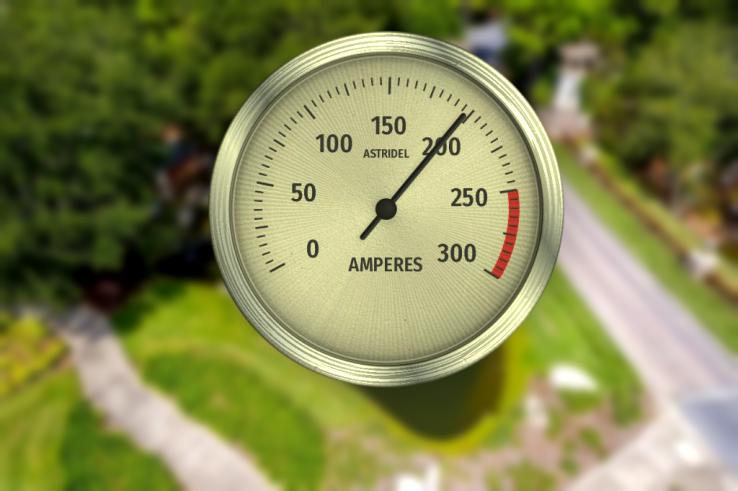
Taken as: 197.5 A
